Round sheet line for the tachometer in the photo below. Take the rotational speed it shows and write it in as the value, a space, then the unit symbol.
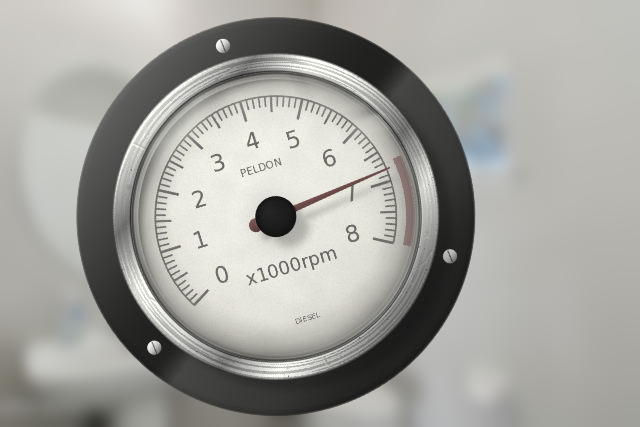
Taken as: 6800 rpm
